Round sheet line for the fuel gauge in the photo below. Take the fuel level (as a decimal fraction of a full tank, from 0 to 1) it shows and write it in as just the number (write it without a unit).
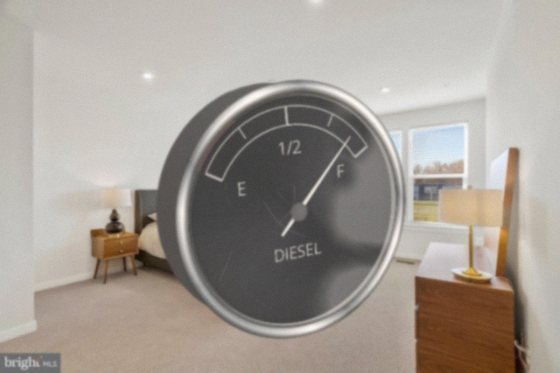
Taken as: 0.875
